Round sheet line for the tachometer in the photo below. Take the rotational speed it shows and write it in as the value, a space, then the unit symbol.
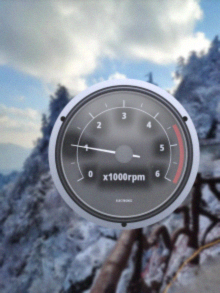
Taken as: 1000 rpm
